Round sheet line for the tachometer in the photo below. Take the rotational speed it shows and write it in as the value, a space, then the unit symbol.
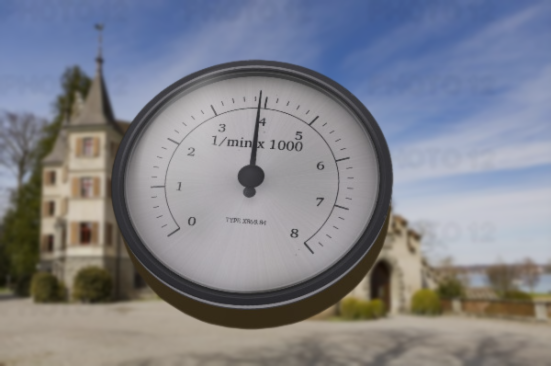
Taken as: 3900 rpm
